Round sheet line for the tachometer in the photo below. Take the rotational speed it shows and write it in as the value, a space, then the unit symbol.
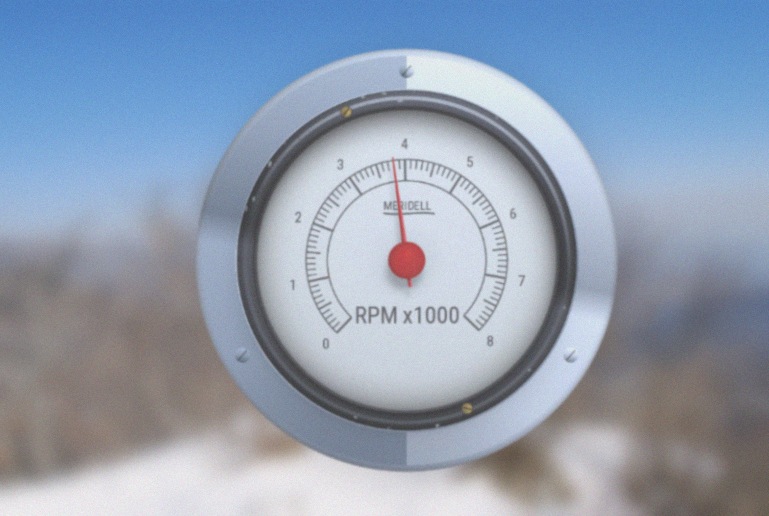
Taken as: 3800 rpm
